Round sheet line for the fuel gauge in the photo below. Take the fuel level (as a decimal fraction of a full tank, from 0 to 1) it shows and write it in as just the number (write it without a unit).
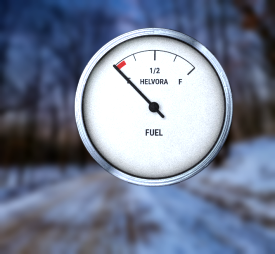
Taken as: 0
